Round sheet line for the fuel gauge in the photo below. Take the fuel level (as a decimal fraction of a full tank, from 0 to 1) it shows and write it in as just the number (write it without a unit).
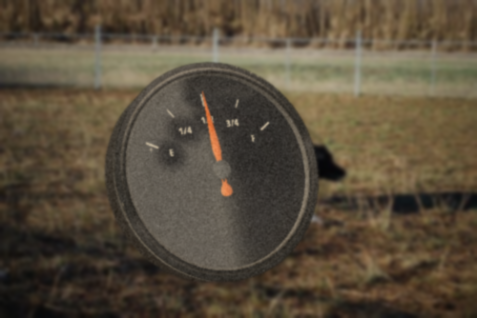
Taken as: 0.5
